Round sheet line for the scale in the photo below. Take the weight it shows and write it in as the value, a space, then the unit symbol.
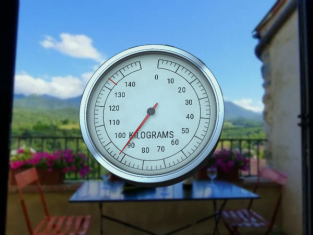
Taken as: 92 kg
